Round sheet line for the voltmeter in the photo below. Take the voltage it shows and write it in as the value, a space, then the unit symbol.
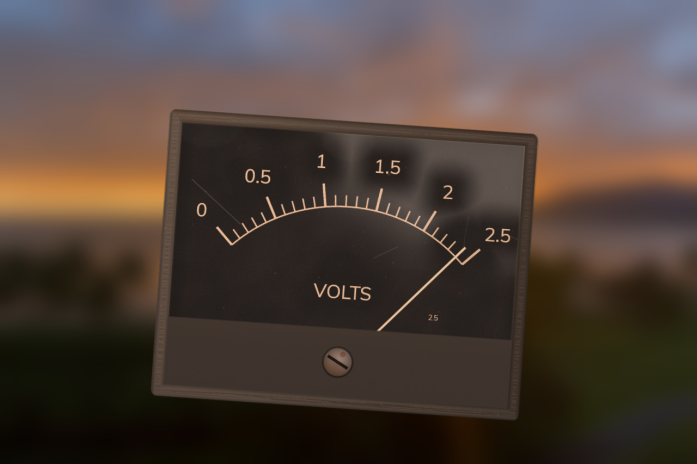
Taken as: 2.4 V
